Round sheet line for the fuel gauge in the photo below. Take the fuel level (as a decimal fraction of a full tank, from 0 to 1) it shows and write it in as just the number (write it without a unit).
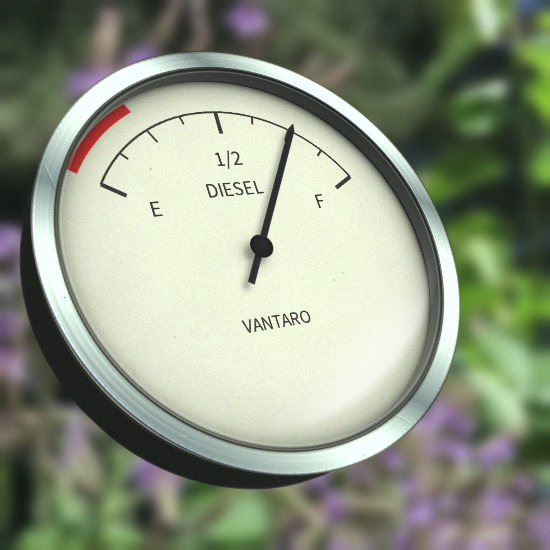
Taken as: 0.75
